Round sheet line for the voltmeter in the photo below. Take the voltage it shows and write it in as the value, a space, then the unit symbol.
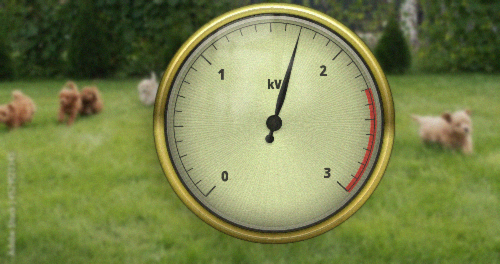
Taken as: 1.7 kV
